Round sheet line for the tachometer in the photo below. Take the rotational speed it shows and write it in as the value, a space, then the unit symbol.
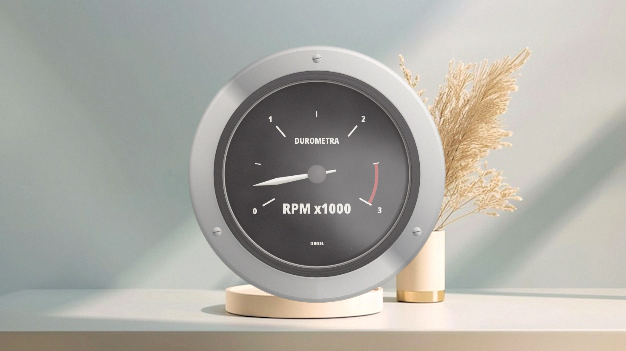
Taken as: 250 rpm
